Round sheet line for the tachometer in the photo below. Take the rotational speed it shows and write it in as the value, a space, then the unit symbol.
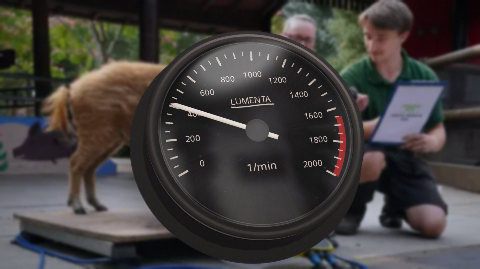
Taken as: 400 rpm
